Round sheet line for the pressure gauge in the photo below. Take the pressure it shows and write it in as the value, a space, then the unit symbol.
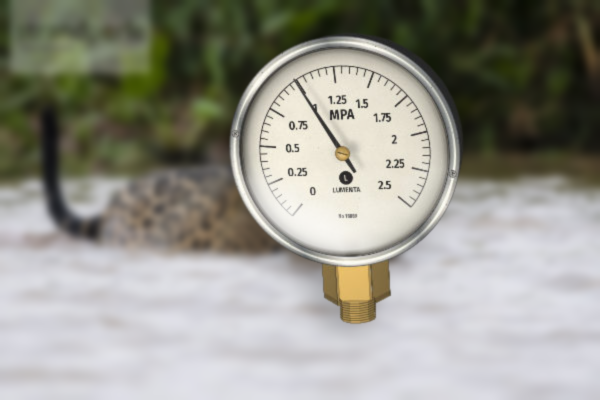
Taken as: 1 MPa
